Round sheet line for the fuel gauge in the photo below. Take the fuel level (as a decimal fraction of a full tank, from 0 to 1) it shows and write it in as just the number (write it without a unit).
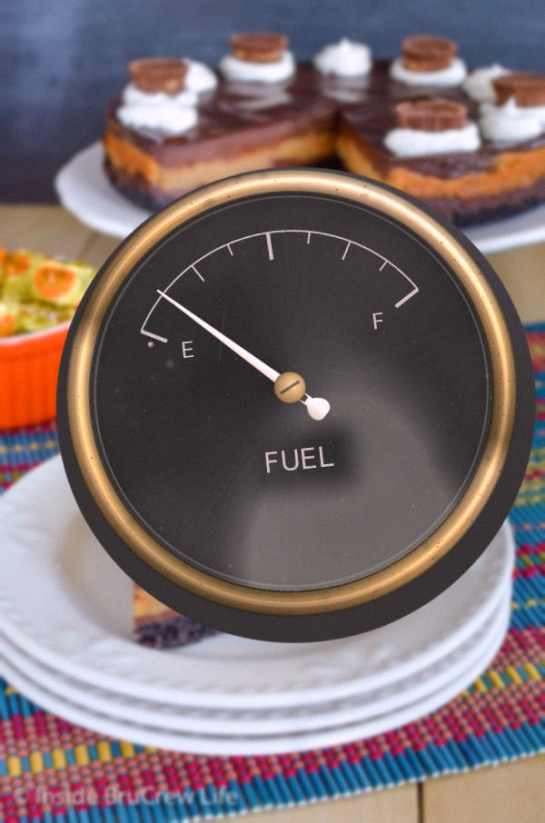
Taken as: 0.125
